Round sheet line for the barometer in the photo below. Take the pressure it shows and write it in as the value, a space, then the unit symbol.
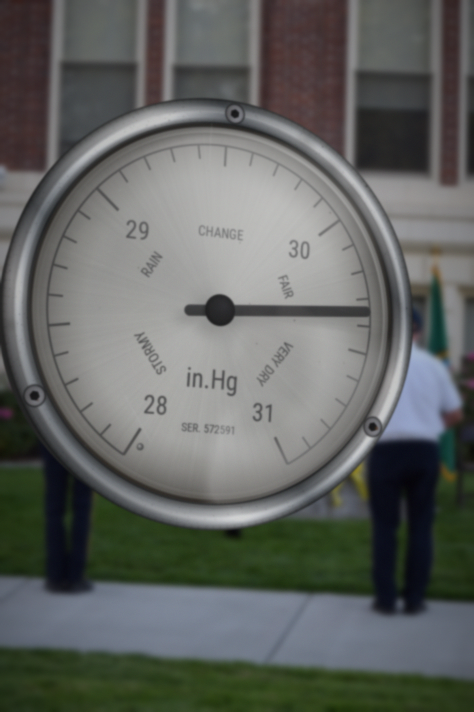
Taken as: 30.35 inHg
